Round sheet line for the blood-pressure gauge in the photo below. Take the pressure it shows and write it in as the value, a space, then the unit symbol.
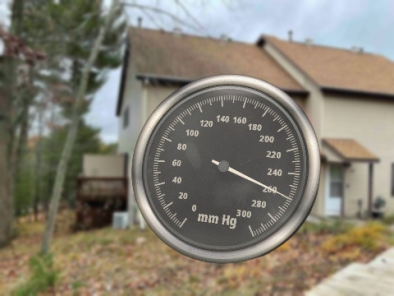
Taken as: 260 mmHg
